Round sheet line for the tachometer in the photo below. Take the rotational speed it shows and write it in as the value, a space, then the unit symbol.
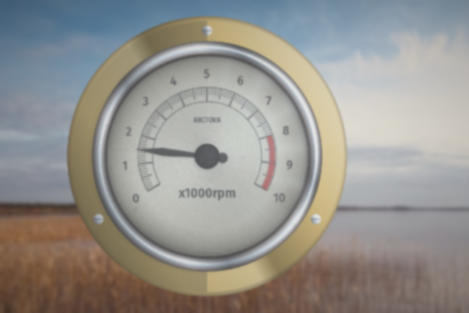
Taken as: 1500 rpm
